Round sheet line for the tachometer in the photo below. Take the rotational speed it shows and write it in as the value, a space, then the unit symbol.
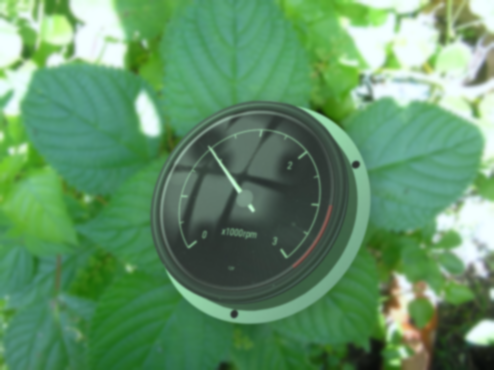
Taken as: 1000 rpm
